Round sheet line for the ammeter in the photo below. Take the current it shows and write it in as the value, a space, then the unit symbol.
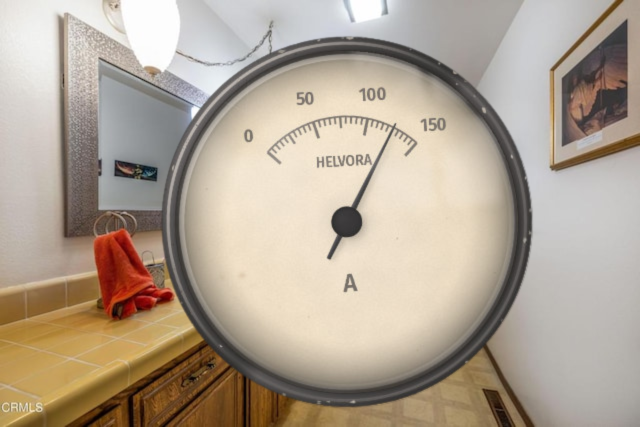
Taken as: 125 A
